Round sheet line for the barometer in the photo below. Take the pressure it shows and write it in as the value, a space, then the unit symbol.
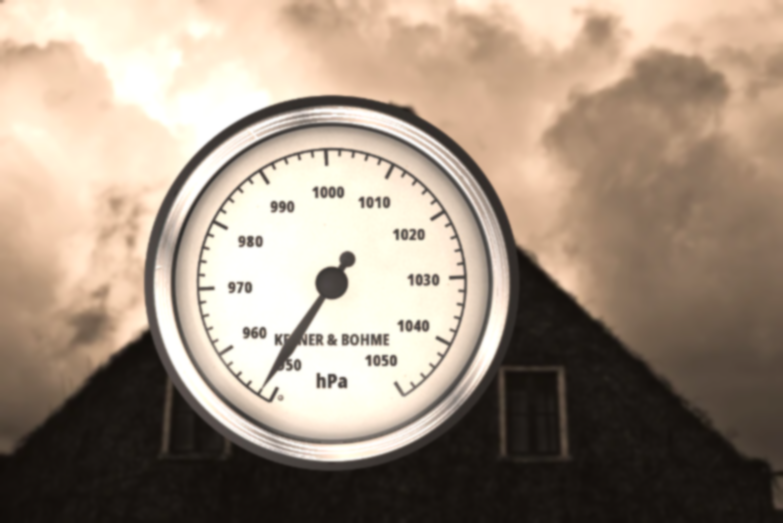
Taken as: 952 hPa
